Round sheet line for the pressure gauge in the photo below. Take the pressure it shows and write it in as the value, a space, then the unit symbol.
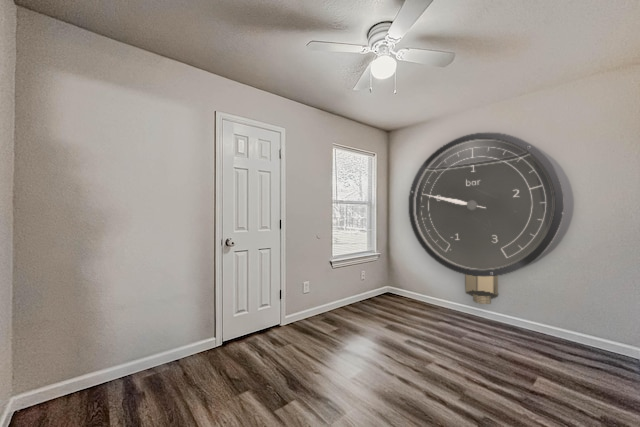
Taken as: 0 bar
